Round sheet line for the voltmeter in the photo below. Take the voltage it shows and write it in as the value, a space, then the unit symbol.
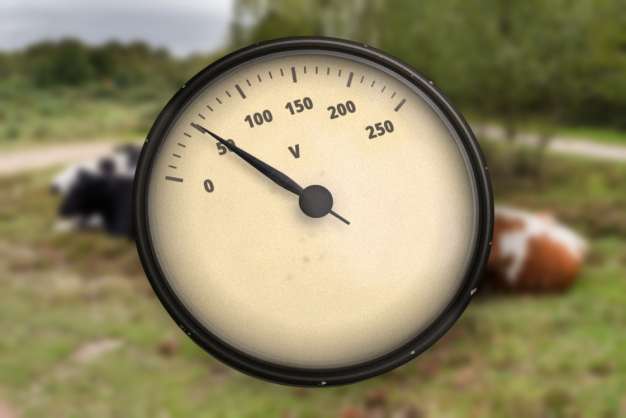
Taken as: 50 V
